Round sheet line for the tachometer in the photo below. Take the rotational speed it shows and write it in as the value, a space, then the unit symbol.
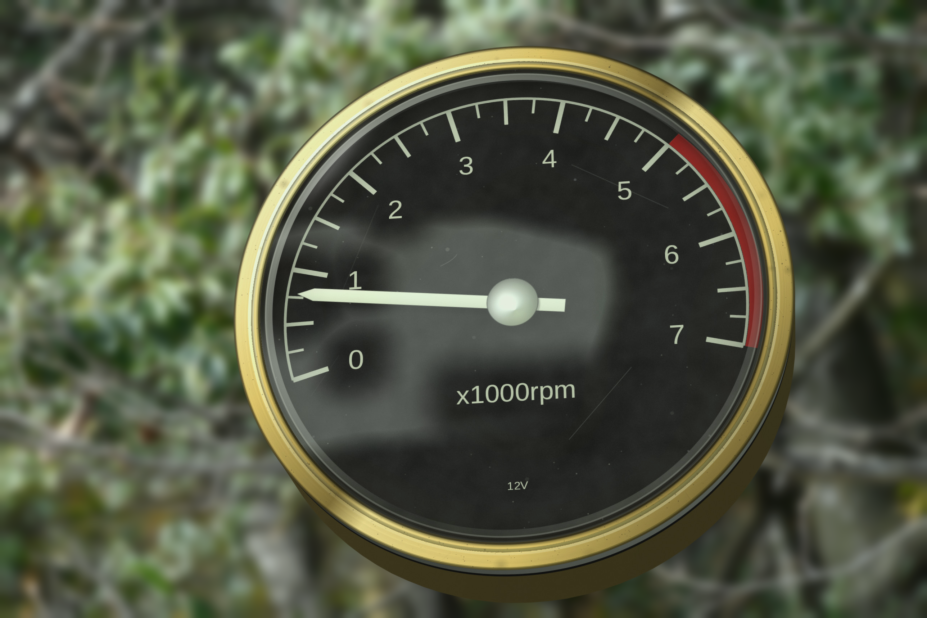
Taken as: 750 rpm
